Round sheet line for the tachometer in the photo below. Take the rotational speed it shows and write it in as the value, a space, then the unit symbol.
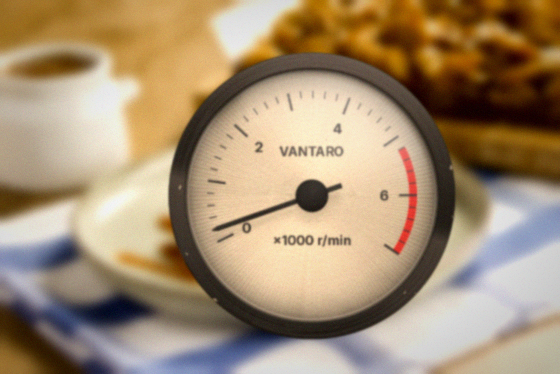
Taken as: 200 rpm
